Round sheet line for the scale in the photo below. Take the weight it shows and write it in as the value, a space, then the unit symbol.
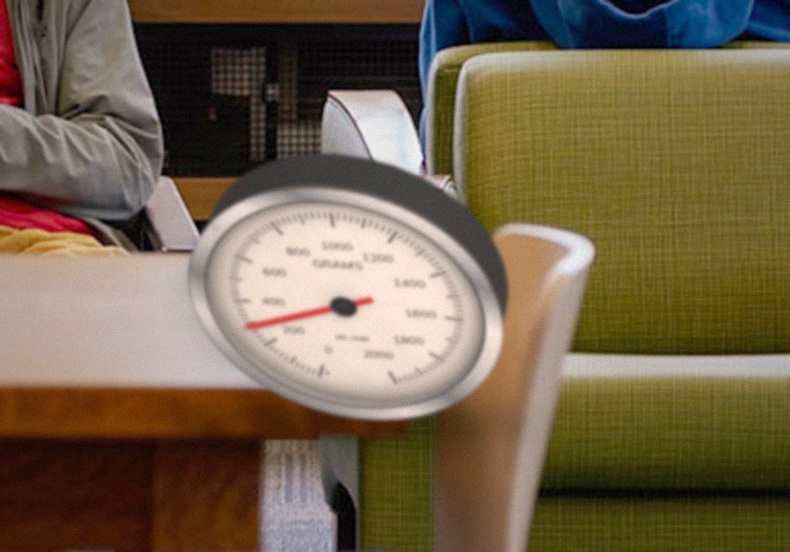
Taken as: 300 g
